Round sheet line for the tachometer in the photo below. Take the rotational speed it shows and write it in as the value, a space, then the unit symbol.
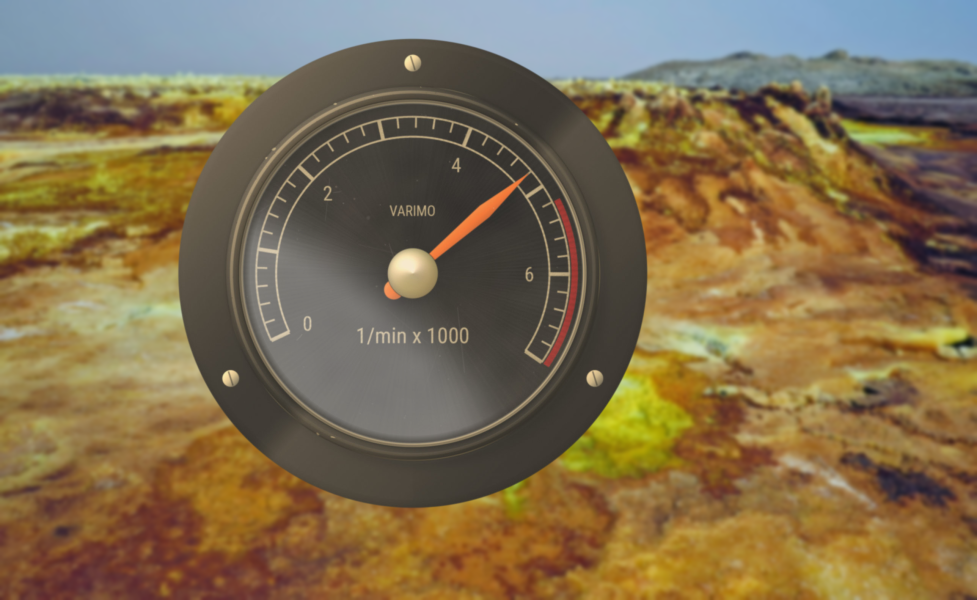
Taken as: 4800 rpm
